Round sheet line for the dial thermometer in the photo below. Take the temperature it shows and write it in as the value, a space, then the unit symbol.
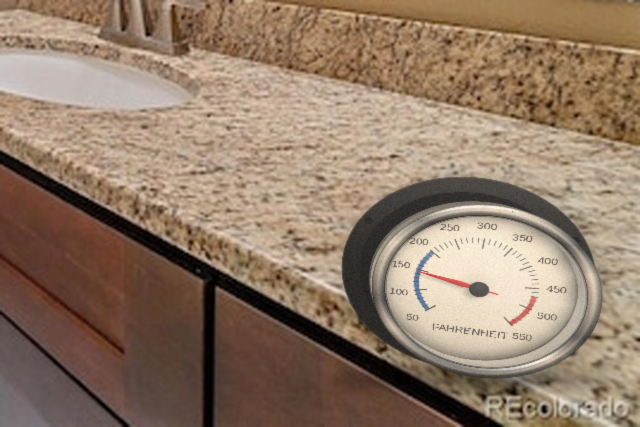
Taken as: 150 °F
